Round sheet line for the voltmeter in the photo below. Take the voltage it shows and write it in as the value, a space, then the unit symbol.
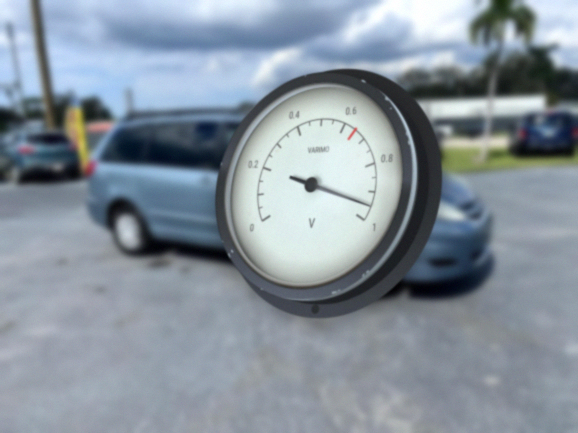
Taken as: 0.95 V
